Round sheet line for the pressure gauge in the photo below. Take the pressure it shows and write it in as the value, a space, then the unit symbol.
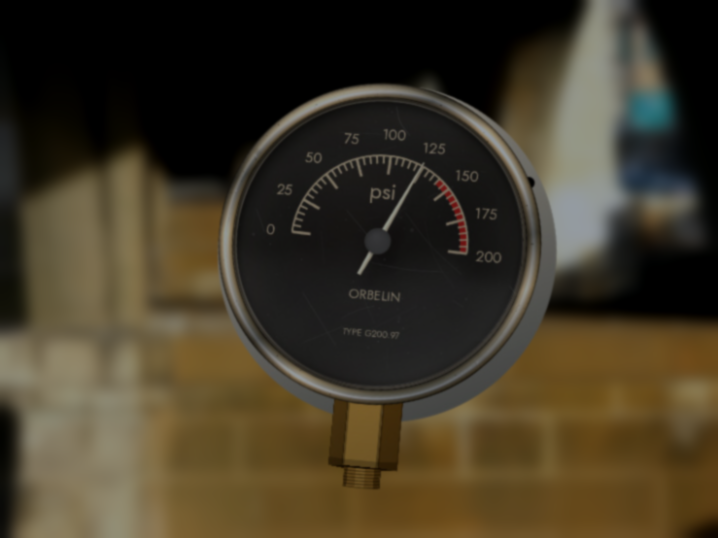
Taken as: 125 psi
